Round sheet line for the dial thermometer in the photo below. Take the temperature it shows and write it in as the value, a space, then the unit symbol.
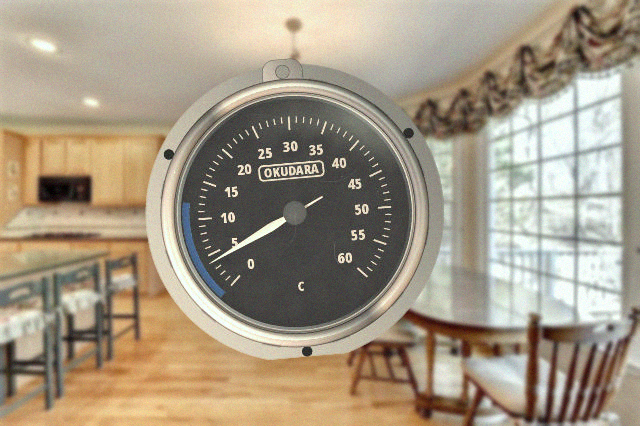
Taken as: 4 °C
